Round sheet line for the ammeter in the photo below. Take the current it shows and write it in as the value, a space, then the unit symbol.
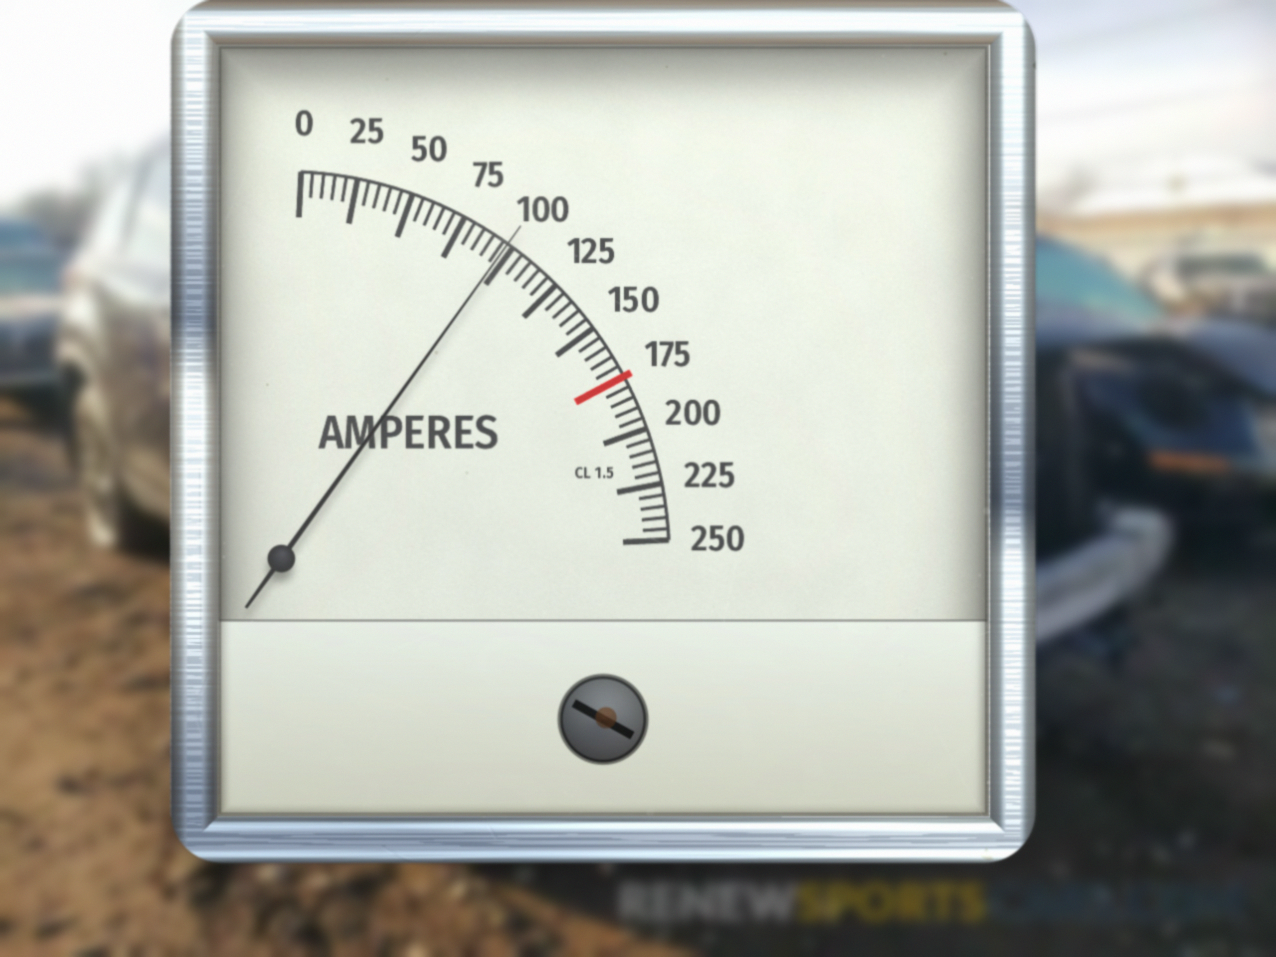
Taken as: 97.5 A
